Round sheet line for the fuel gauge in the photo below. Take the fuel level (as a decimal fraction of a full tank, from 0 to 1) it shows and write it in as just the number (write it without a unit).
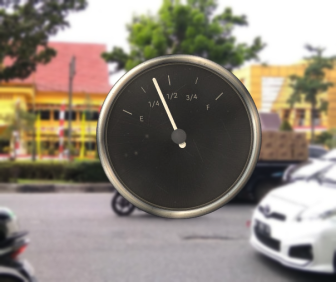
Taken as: 0.375
